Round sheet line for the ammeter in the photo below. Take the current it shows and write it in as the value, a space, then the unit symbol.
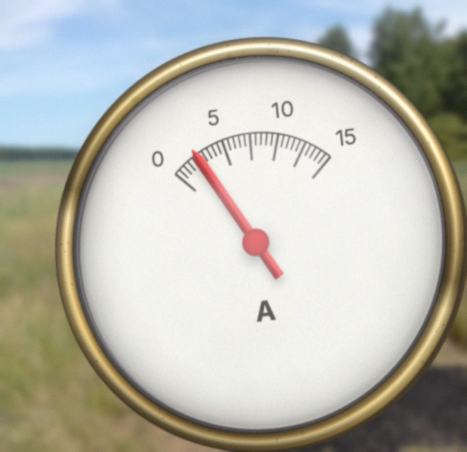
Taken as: 2.5 A
